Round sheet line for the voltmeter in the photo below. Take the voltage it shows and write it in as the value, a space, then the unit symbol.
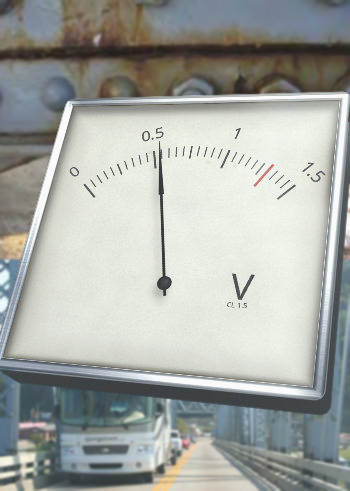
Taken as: 0.55 V
